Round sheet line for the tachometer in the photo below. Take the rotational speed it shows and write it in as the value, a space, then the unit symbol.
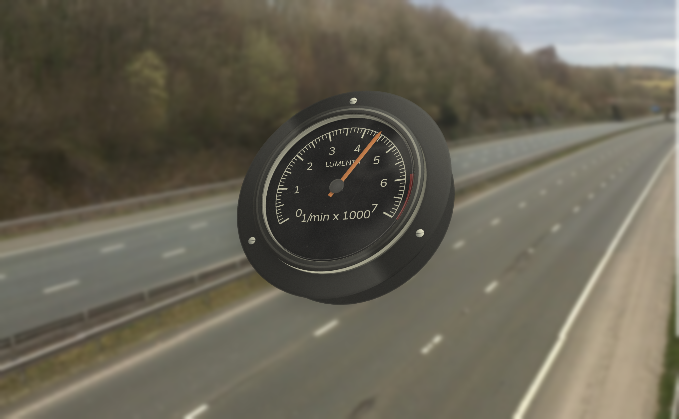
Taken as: 4500 rpm
